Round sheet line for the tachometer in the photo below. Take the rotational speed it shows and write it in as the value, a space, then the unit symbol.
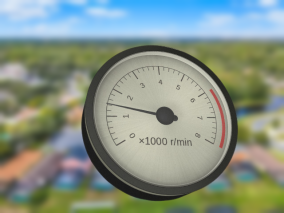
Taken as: 1400 rpm
